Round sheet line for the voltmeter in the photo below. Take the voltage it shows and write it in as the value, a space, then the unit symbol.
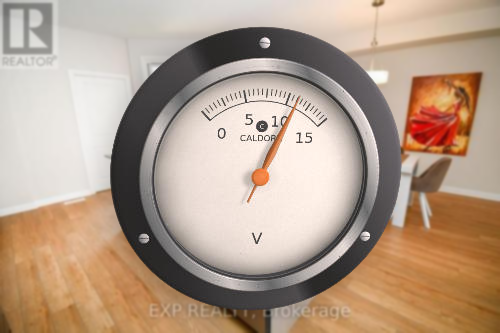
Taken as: 11 V
